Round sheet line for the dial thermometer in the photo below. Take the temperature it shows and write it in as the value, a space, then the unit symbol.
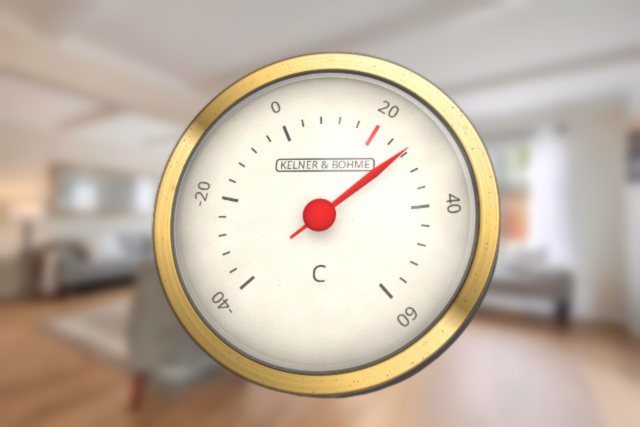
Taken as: 28 °C
